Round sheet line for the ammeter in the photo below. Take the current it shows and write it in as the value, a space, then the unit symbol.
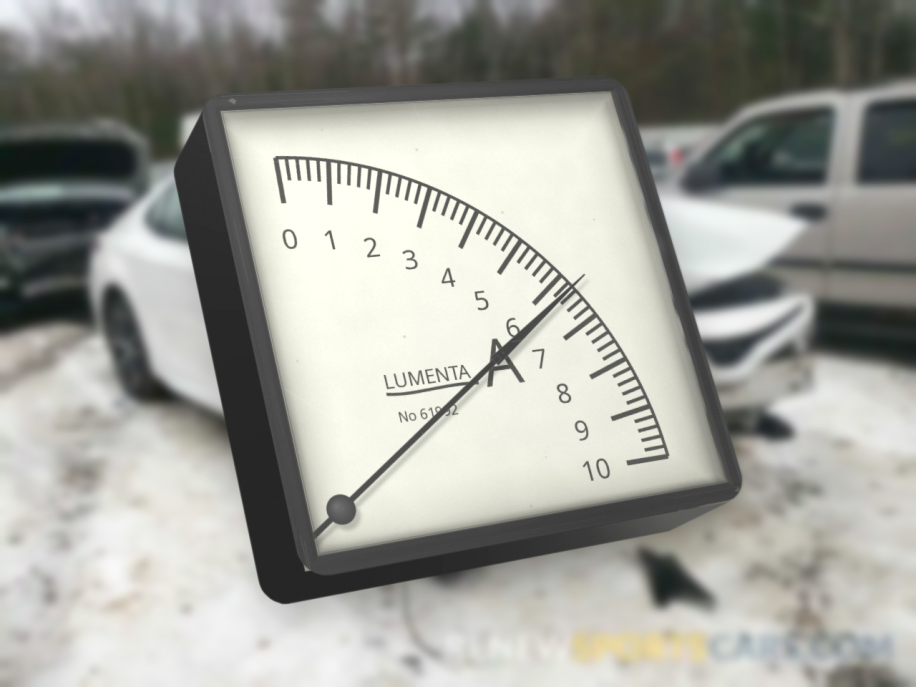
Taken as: 6.3 A
